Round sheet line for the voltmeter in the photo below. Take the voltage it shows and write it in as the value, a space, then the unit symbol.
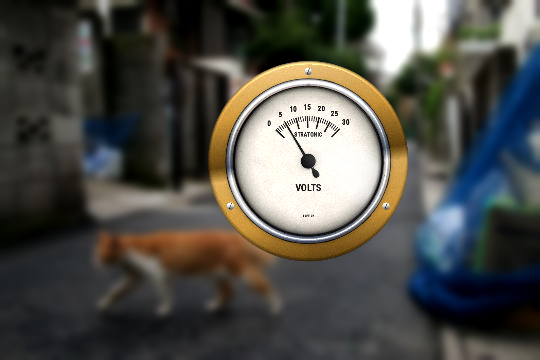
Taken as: 5 V
